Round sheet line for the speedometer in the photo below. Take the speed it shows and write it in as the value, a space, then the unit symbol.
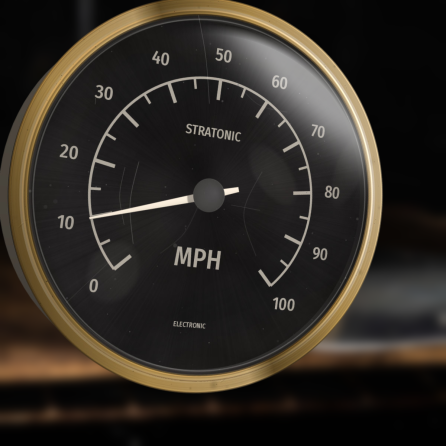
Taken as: 10 mph
